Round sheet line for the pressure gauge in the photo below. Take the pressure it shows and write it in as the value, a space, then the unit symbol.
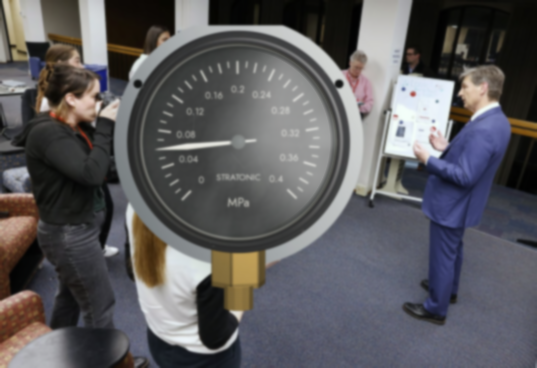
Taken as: 0.06 MPa
